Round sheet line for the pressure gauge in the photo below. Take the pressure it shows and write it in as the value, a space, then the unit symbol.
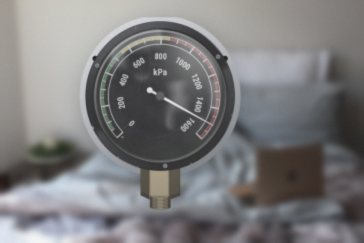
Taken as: 1500 kPa
